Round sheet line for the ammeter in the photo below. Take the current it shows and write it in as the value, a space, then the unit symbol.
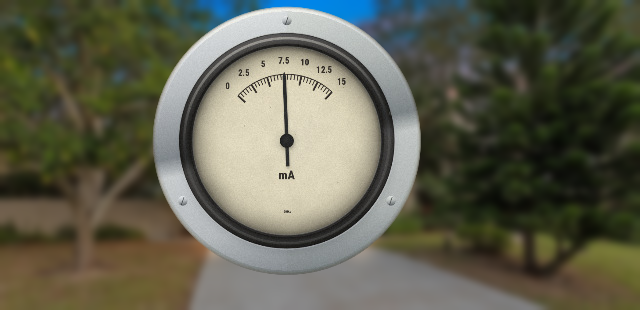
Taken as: 7.5 mA
